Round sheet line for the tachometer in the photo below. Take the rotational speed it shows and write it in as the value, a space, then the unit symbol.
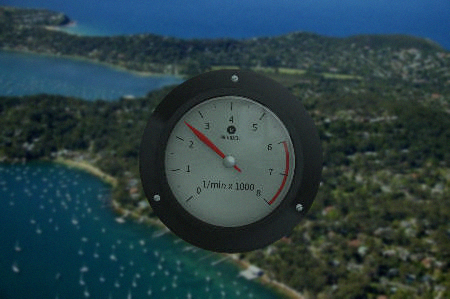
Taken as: 2500 rpm
